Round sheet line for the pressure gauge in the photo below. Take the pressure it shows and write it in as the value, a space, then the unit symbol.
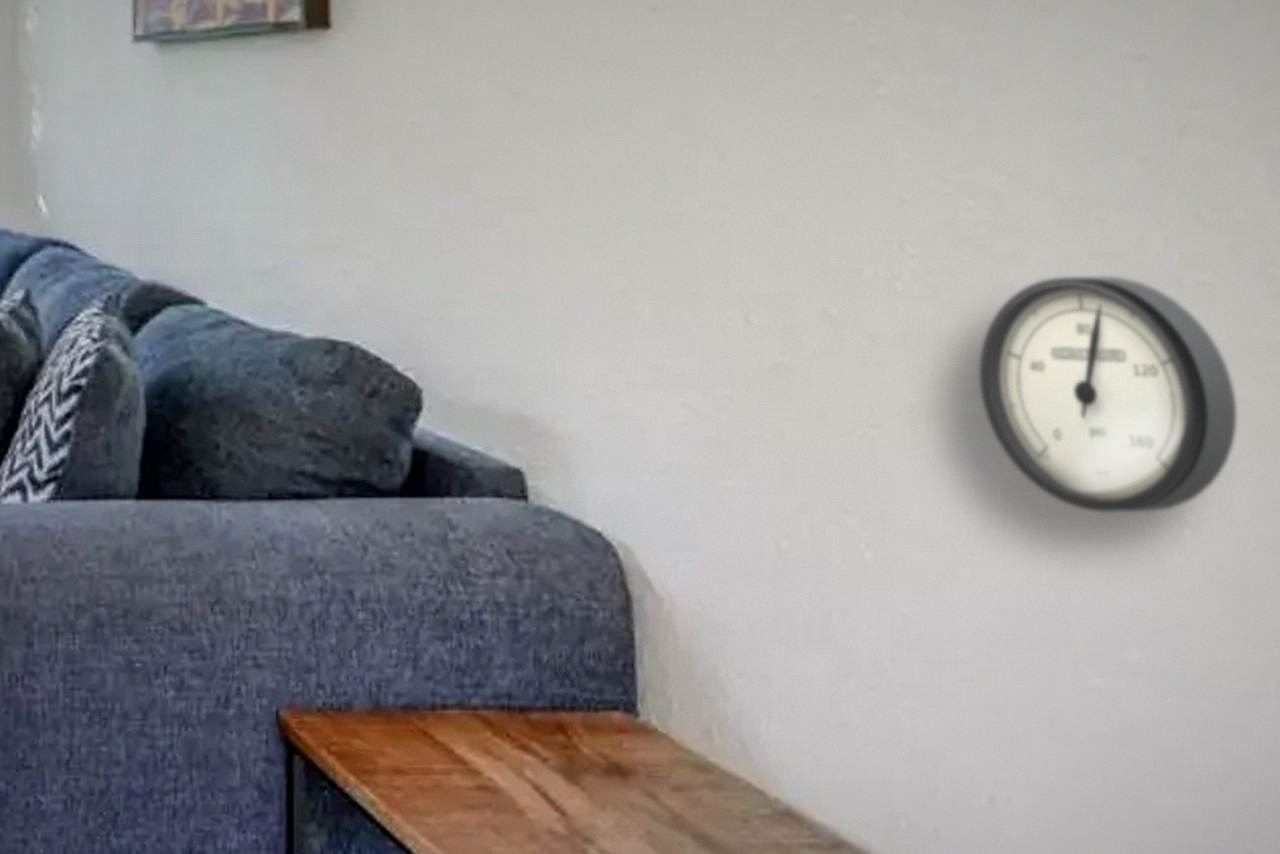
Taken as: 90 psi
